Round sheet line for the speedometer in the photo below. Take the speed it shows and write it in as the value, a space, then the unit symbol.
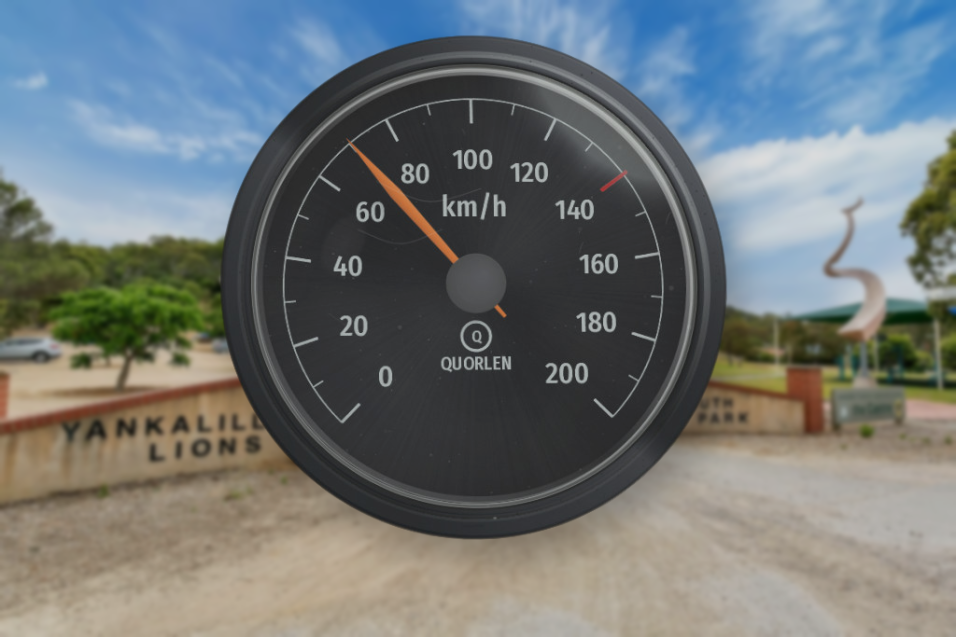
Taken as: 70 km/h
